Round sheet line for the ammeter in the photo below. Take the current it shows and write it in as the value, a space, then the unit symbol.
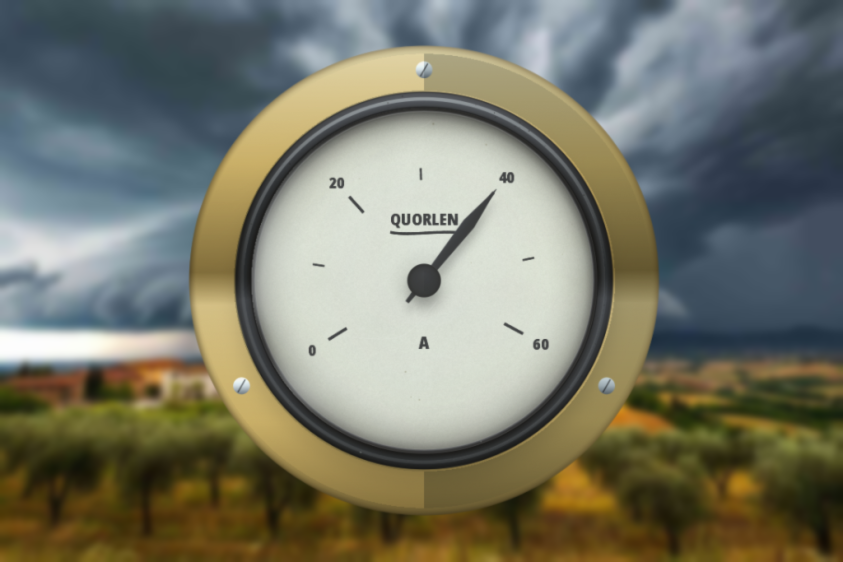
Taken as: 40 A
